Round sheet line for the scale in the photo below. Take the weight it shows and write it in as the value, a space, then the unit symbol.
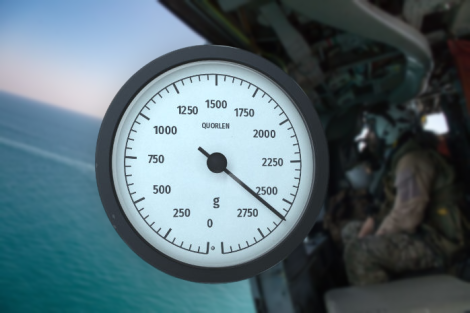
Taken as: 2600 g
